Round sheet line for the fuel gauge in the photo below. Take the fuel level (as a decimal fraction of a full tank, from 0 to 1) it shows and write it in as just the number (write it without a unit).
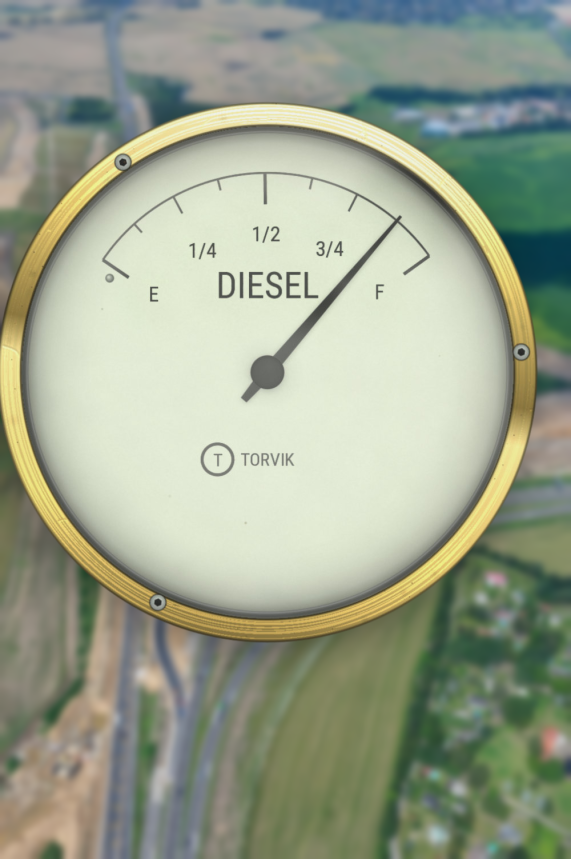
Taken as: 0.875
